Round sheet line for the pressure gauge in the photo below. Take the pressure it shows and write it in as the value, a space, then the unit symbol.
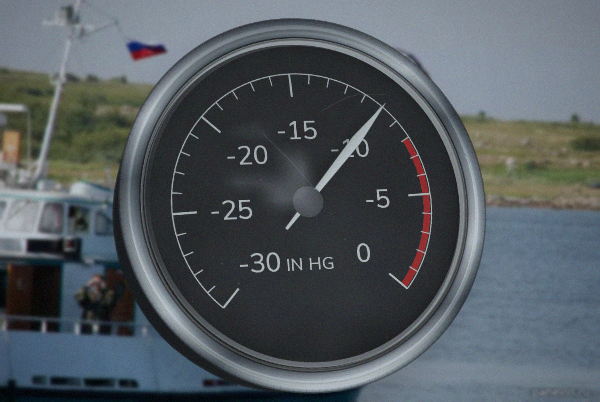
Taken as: -10 inHg
